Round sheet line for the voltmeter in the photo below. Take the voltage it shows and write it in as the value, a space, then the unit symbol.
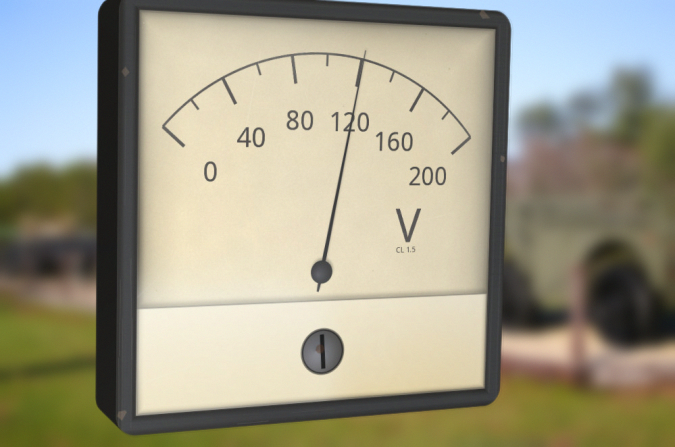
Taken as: 120 V
